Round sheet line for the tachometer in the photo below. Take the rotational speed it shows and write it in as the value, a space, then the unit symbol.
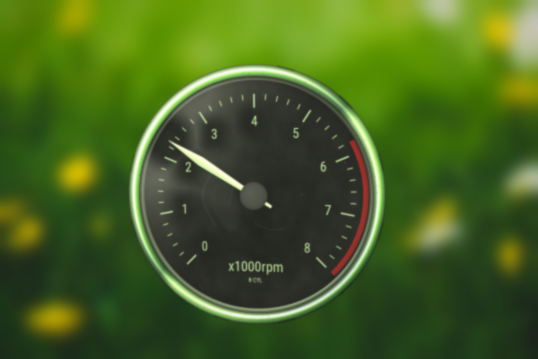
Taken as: 2300 rpm
